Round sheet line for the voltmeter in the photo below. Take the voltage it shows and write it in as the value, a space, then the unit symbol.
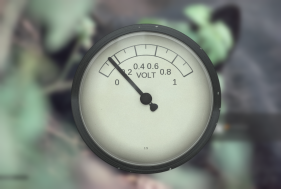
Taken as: 0.15 V
